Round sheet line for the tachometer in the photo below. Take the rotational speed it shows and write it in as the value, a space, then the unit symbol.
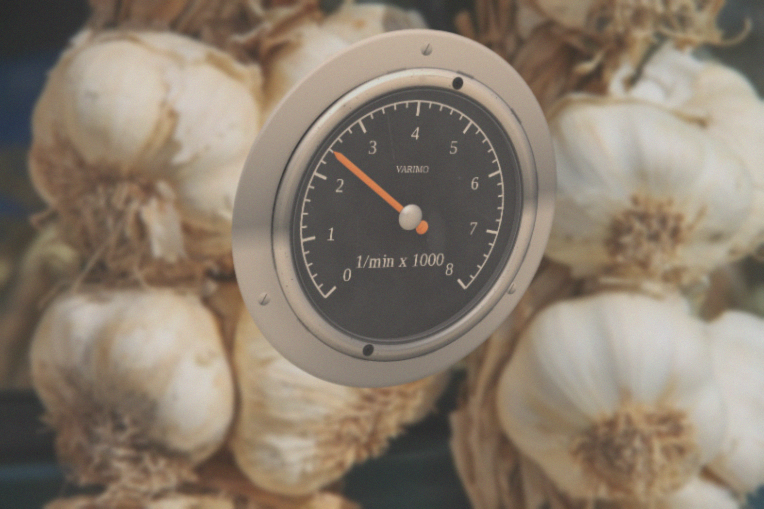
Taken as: 2400 rpm
